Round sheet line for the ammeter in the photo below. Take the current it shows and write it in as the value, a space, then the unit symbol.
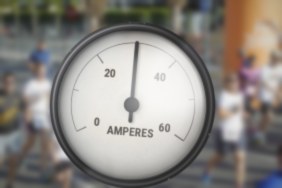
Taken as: 30 A
